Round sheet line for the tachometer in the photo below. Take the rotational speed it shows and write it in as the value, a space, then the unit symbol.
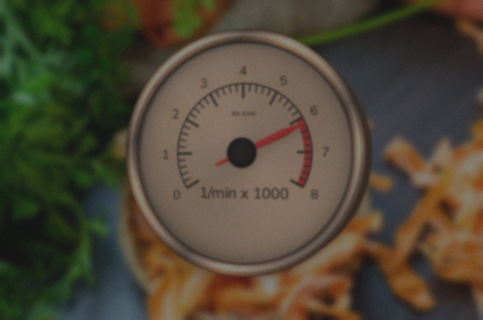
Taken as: 6200 rpm
